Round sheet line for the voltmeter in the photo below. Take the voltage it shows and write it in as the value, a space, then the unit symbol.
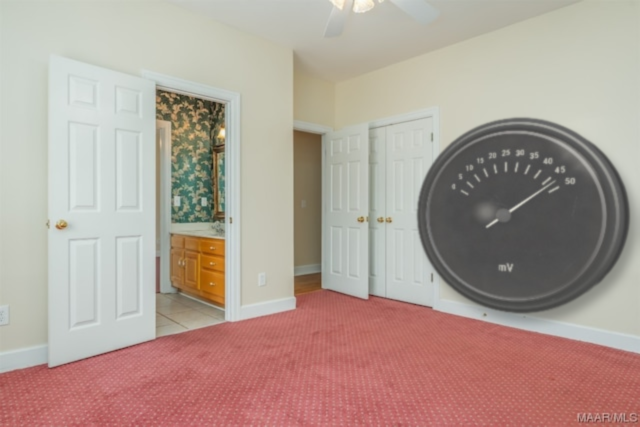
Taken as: 47.5 mV
